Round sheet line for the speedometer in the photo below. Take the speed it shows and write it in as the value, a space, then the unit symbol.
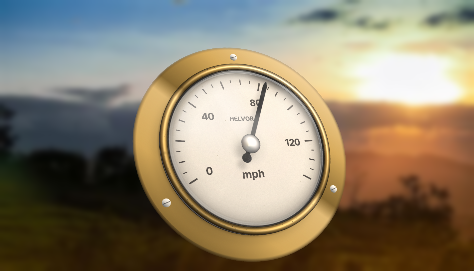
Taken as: 82.5 mph
